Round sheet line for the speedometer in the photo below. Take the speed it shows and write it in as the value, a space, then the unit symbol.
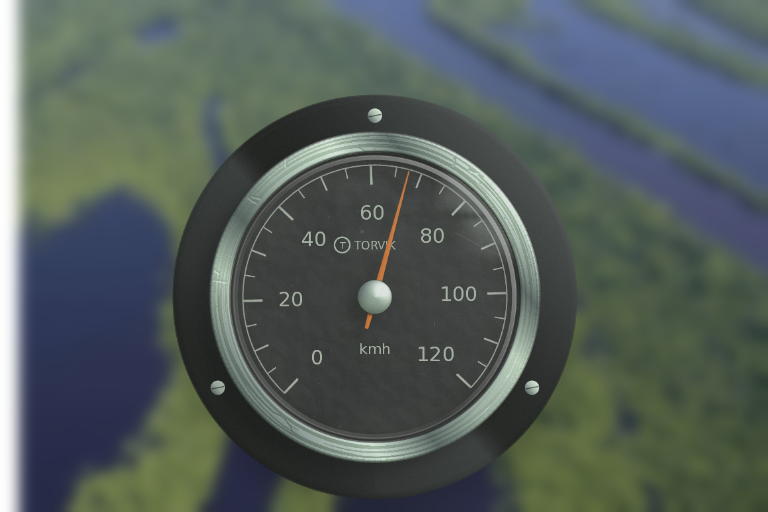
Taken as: 67.5 km/h
